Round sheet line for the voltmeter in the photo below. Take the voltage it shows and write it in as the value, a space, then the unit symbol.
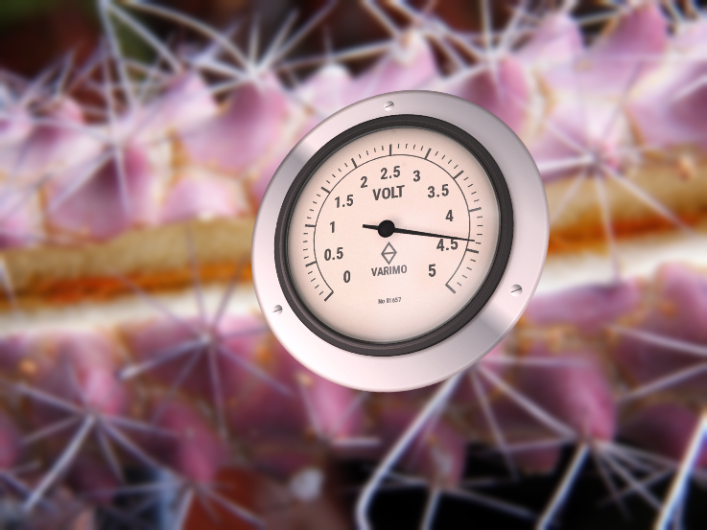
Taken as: 4.4 V
